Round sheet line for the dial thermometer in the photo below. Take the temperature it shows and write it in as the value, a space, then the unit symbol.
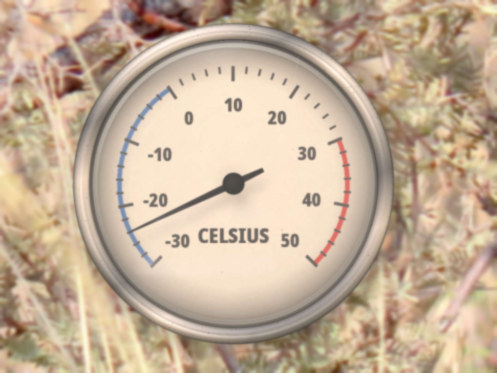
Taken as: -24 °C
